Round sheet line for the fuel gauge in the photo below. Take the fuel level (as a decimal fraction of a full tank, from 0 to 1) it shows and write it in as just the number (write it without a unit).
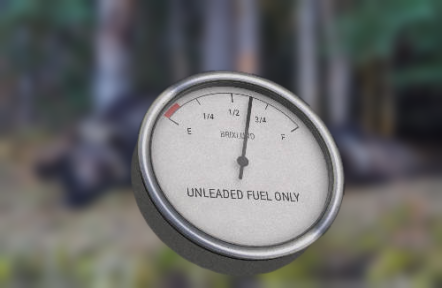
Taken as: 0.625
